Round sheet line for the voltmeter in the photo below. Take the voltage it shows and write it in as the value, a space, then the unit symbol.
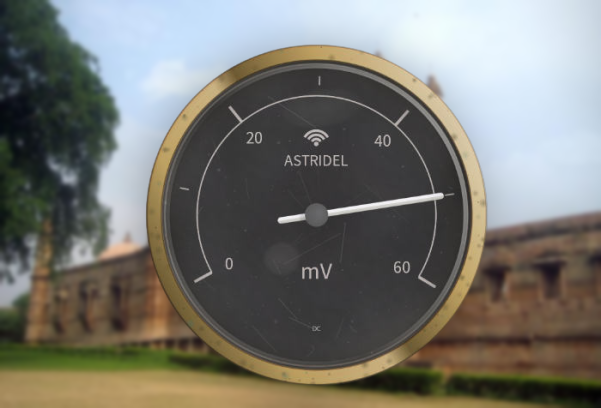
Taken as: 50 mV
